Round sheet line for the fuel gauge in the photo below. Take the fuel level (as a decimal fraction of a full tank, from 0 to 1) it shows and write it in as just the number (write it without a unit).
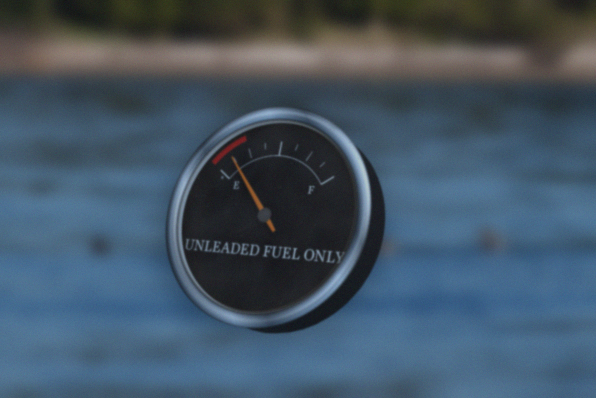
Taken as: 0.125
